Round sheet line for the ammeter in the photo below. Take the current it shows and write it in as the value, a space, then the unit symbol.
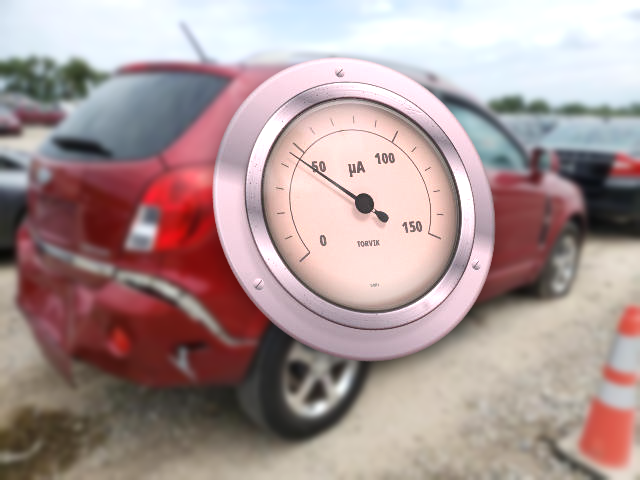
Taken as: 45 µA
